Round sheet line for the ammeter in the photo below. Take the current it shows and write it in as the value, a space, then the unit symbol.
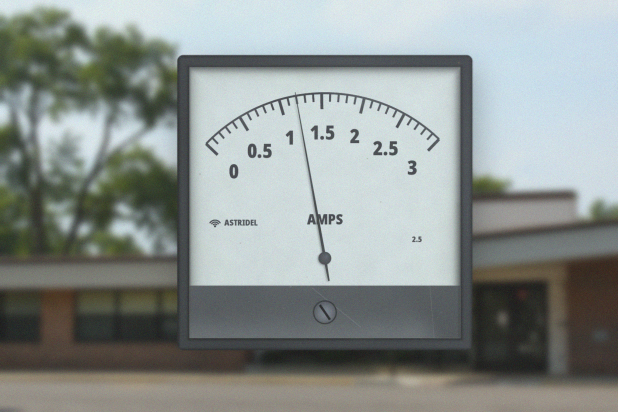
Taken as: 1.2 A
